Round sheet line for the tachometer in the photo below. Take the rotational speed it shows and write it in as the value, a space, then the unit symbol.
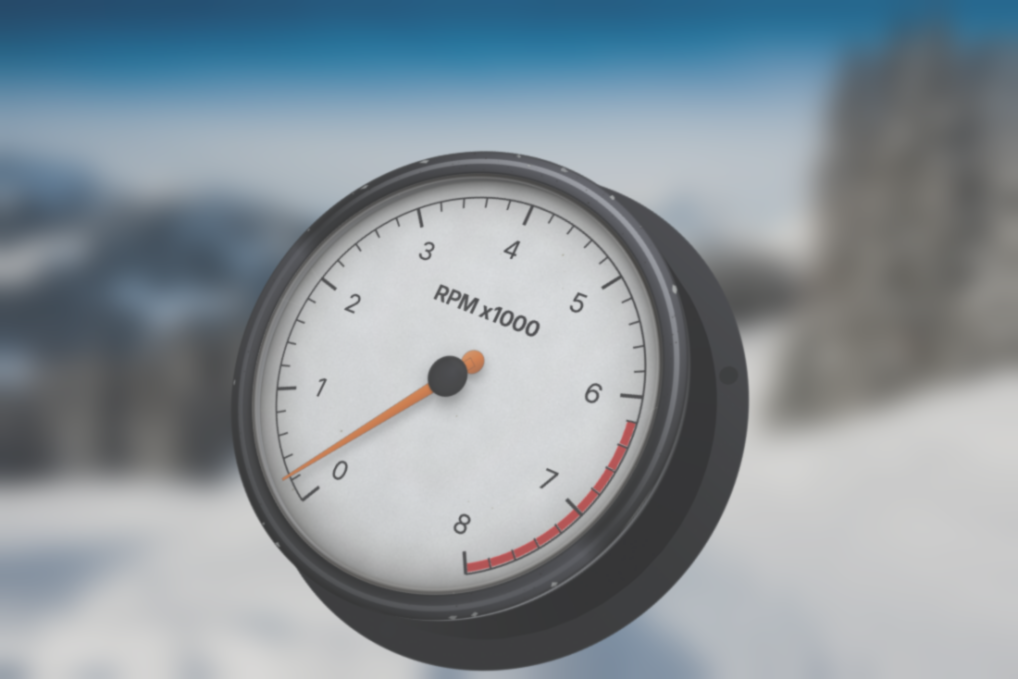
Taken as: 200 rpm
